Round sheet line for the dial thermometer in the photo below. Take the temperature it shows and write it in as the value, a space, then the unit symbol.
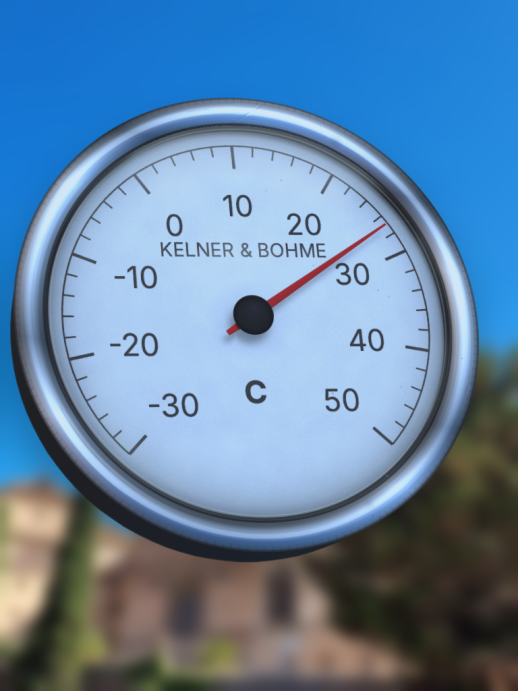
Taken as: 27 °C
